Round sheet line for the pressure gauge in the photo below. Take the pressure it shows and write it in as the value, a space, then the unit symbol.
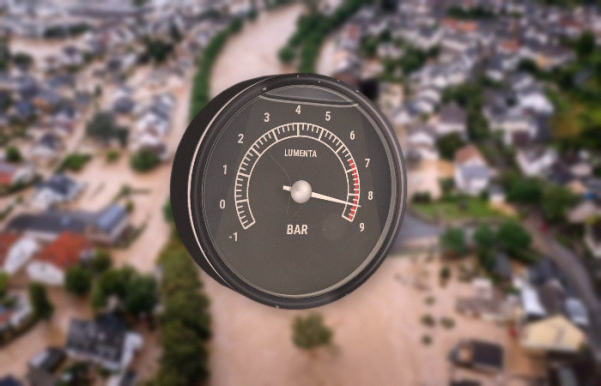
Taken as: 8.4 bar
